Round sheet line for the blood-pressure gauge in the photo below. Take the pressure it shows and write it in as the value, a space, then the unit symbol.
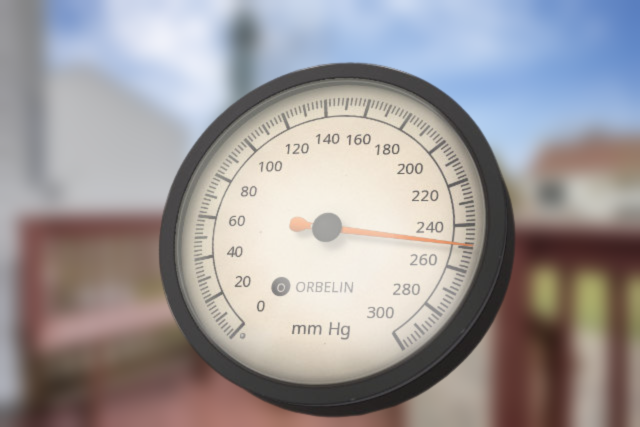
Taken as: 250 mmHg
